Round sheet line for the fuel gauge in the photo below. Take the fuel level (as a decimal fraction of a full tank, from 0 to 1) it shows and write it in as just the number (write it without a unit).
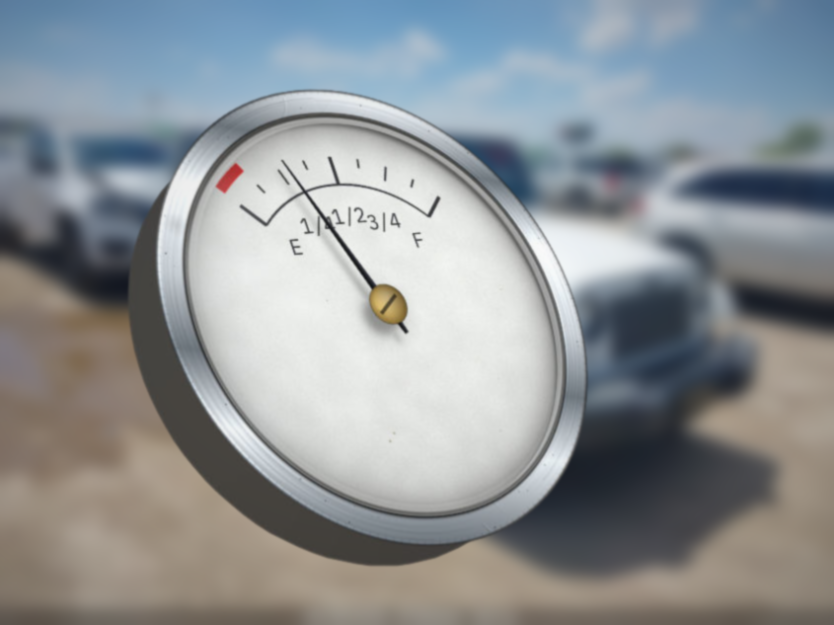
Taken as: 0.25
